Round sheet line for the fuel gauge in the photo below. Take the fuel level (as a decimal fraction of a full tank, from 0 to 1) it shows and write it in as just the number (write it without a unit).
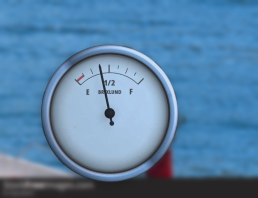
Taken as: 0.375
